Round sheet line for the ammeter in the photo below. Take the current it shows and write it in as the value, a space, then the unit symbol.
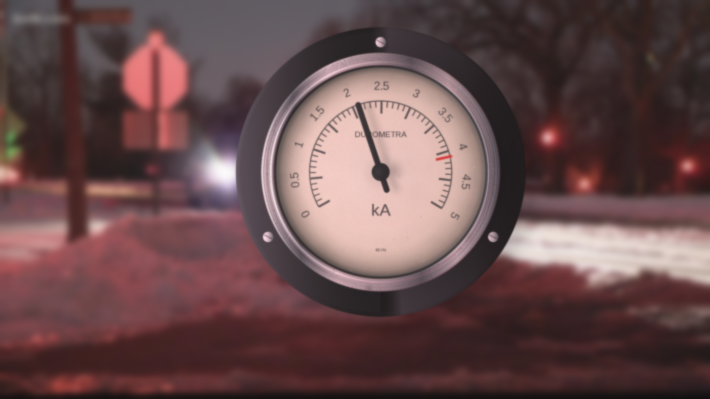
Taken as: 2.1 kA
